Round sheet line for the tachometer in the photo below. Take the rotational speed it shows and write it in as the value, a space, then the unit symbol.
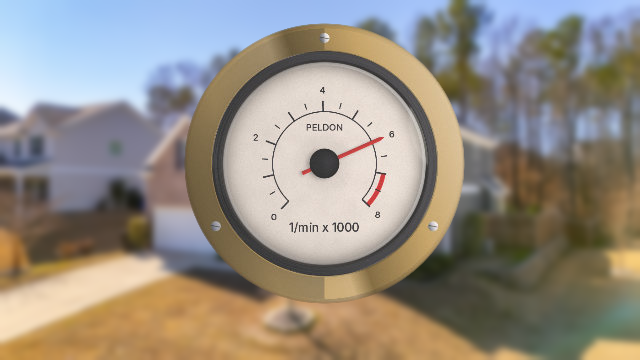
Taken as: 6000 rpm
